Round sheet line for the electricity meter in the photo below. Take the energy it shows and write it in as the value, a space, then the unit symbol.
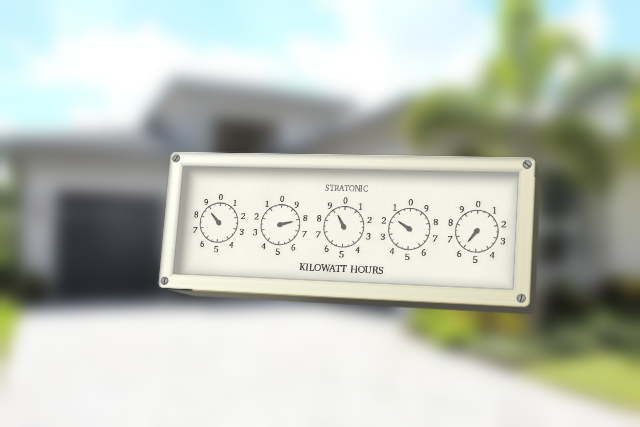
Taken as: 87916 kWh
